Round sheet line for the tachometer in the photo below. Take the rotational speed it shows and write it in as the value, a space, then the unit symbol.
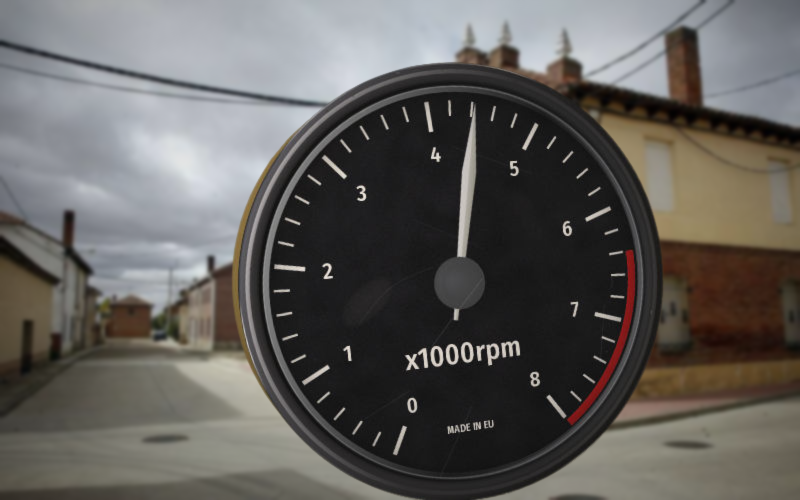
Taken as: 4400 rpm
